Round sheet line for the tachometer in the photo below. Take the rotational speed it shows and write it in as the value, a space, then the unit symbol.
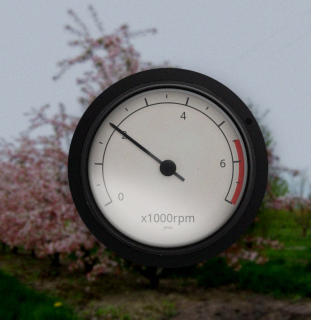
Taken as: 2000 rpm
